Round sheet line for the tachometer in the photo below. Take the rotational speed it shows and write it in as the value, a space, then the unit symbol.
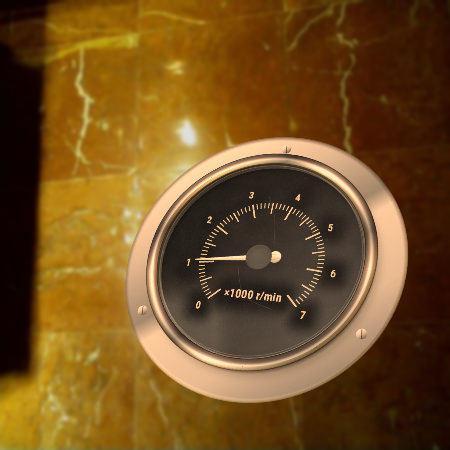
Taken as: 1000 rpm
